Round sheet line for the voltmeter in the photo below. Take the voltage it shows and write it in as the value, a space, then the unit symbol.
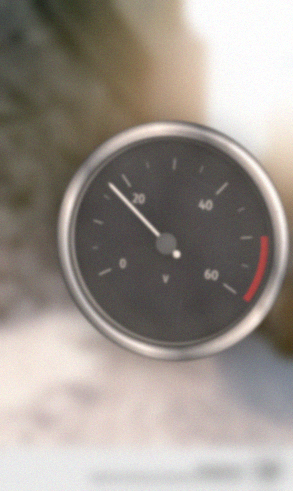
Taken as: 17.5 V
